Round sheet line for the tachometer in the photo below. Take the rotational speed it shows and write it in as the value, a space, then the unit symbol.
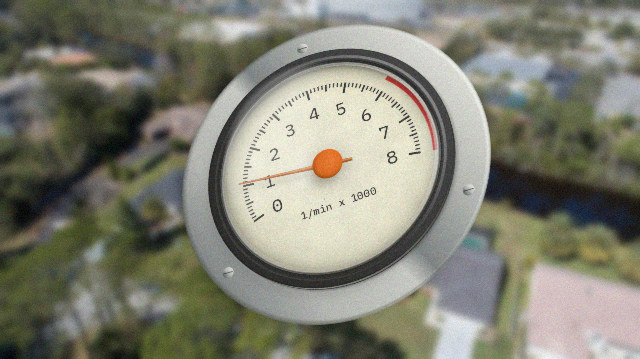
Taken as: 1000 rpm
